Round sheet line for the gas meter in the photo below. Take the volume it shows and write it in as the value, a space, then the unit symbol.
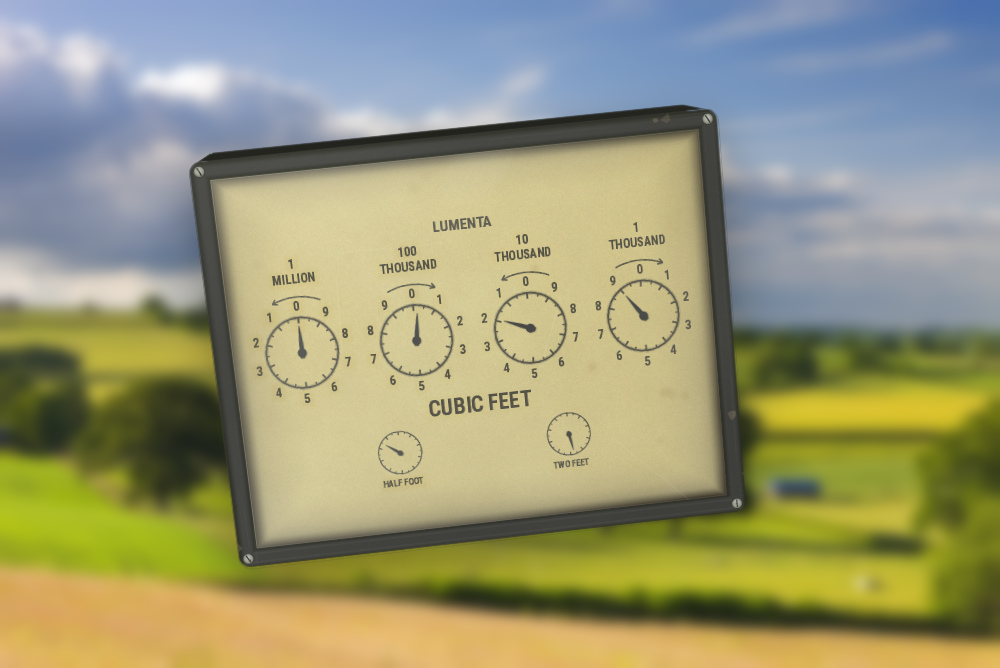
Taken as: 1900 ft³
